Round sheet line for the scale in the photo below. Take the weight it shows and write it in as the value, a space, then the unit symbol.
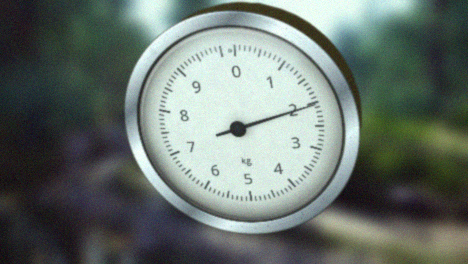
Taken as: 2 kg
